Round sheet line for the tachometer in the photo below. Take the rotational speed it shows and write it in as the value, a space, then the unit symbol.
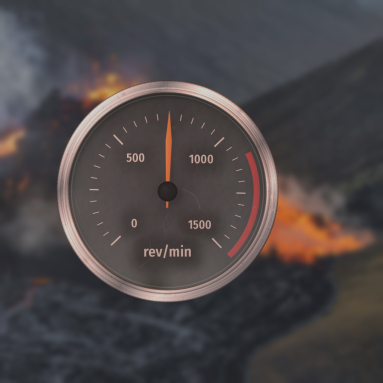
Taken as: 750 rpm
